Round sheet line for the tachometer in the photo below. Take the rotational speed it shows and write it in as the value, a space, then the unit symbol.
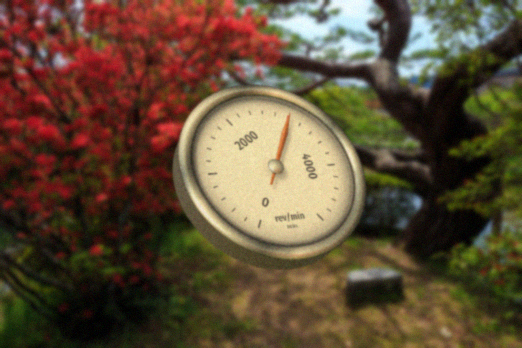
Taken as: 3000 rpm
